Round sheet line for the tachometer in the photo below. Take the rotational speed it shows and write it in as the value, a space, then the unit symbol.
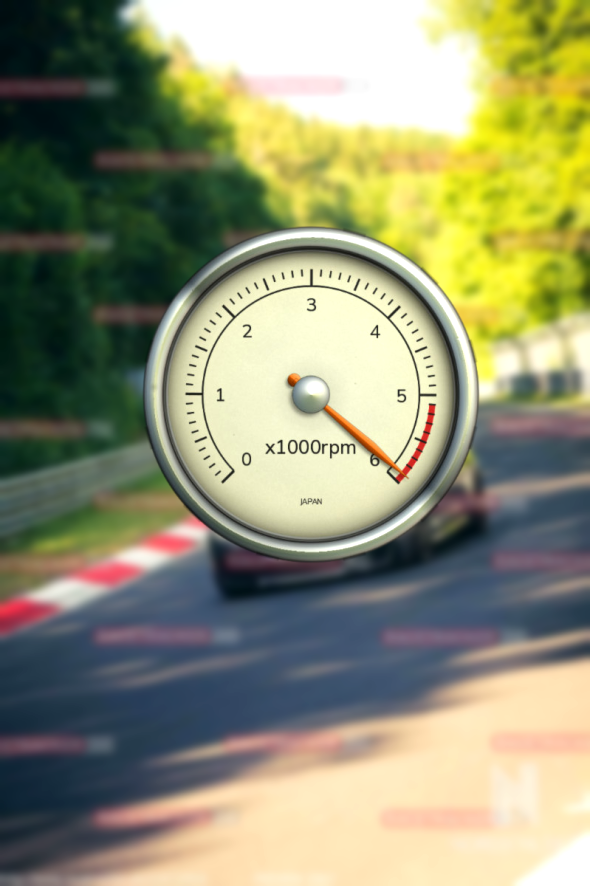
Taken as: 5900 rpm
